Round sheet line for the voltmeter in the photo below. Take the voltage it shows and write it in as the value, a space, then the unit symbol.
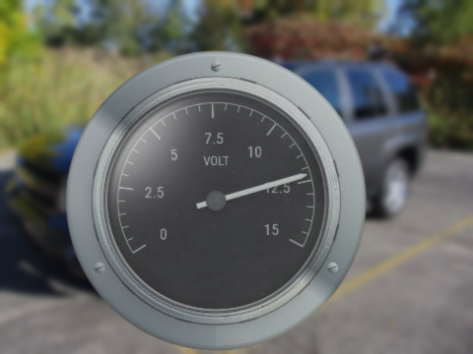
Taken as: 12.25 V
